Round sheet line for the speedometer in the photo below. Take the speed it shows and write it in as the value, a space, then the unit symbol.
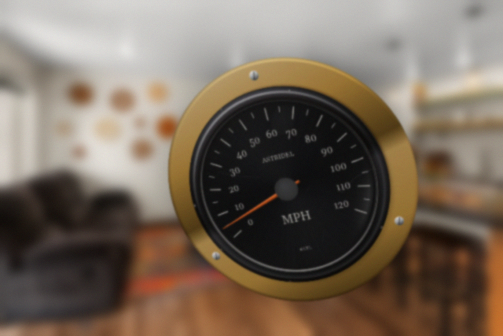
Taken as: 5 mph
